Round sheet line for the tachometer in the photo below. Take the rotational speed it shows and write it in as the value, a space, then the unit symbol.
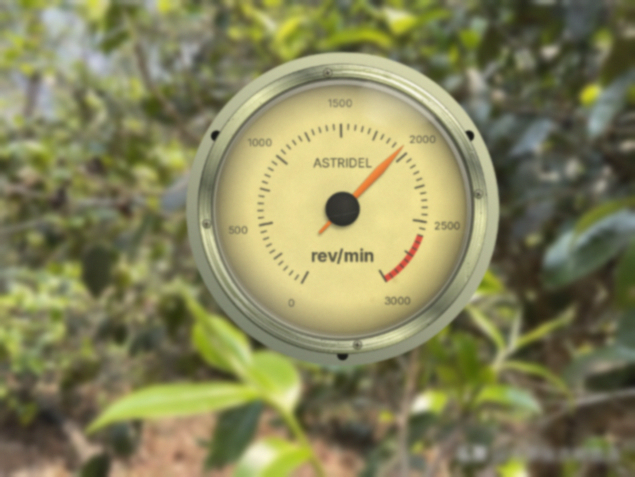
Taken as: 1950 rpm
